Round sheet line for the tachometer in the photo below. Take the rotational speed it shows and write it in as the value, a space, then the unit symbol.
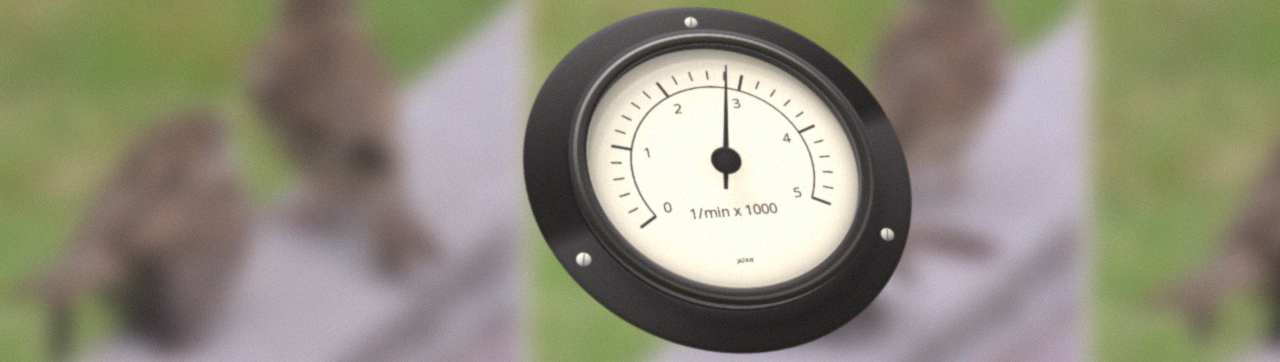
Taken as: 2800 rpm
